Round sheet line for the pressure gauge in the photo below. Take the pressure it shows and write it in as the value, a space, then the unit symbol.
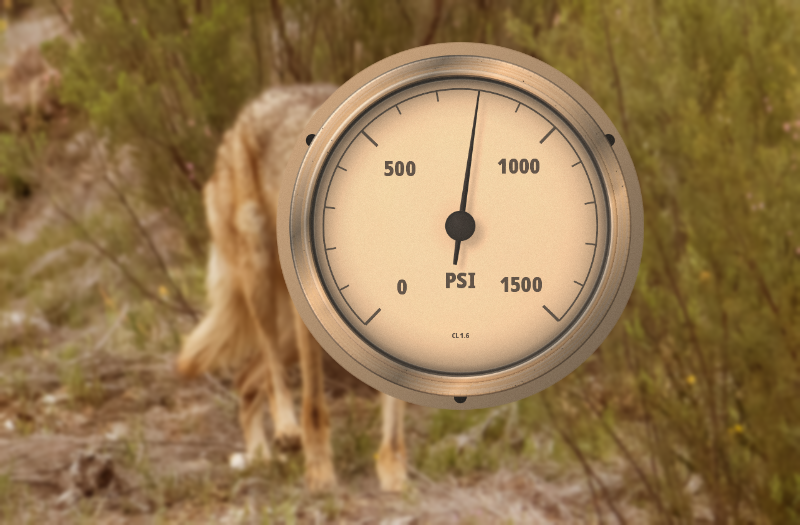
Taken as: 800 psi
